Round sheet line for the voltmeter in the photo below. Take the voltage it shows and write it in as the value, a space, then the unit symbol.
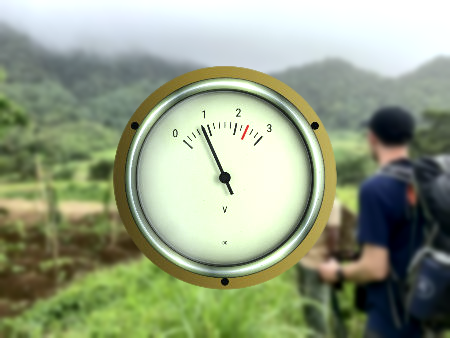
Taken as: 0.8 V
